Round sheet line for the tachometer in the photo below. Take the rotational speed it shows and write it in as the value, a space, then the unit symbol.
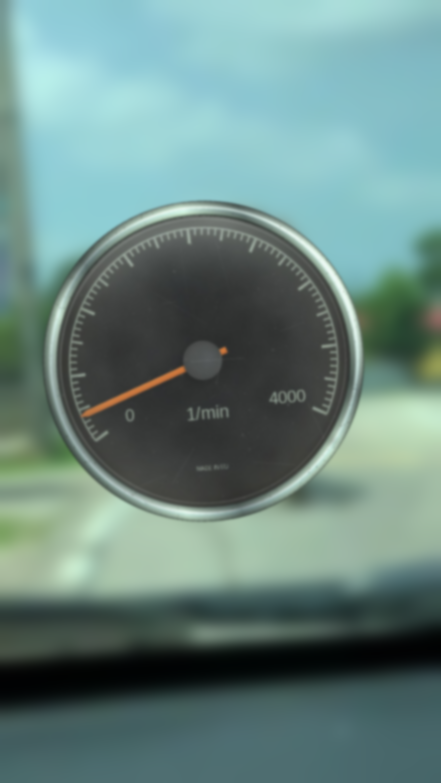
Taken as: 200 rpm
